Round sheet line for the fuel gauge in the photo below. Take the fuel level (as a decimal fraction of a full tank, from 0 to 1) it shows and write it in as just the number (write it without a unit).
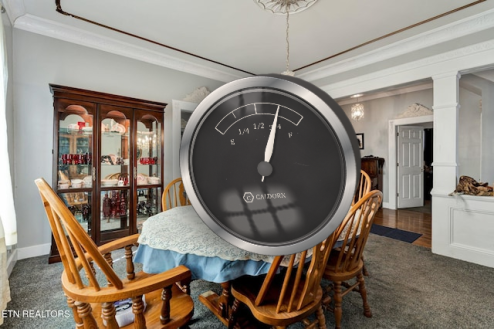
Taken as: 0.75
